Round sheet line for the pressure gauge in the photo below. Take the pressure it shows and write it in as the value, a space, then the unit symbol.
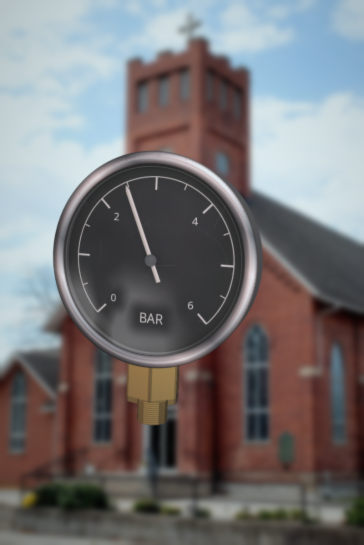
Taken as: 2.5 bar
